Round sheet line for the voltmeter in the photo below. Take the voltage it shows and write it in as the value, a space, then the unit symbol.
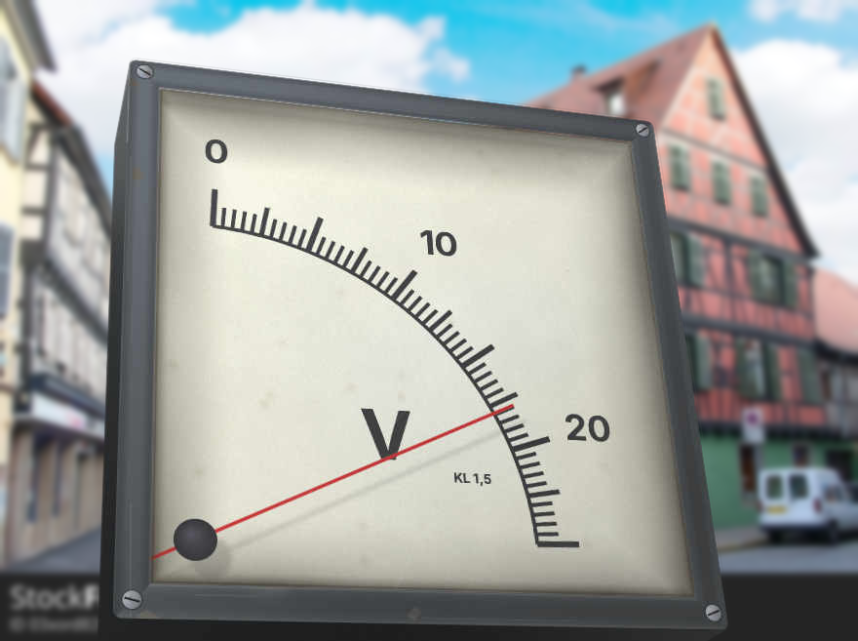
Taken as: 18 V
